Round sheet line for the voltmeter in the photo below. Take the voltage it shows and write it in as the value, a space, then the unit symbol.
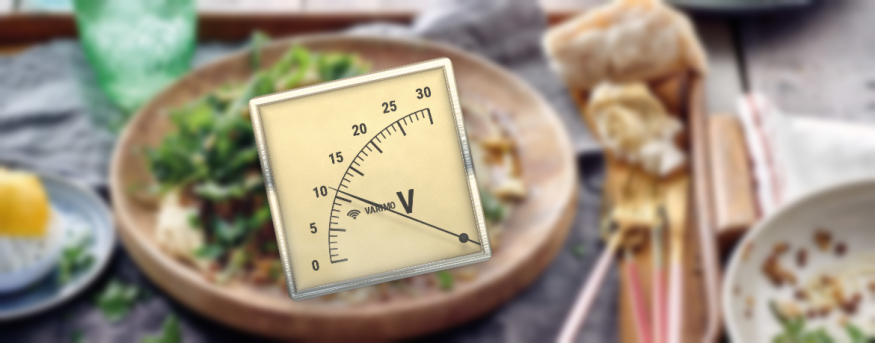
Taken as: 11 V
